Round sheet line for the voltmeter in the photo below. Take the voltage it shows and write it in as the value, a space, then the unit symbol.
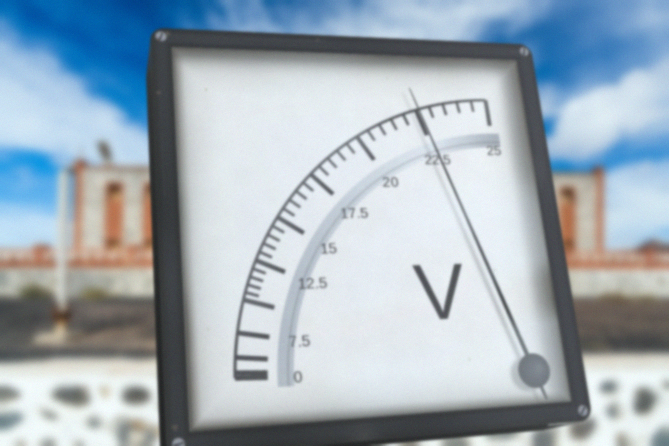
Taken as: 22.5 V
